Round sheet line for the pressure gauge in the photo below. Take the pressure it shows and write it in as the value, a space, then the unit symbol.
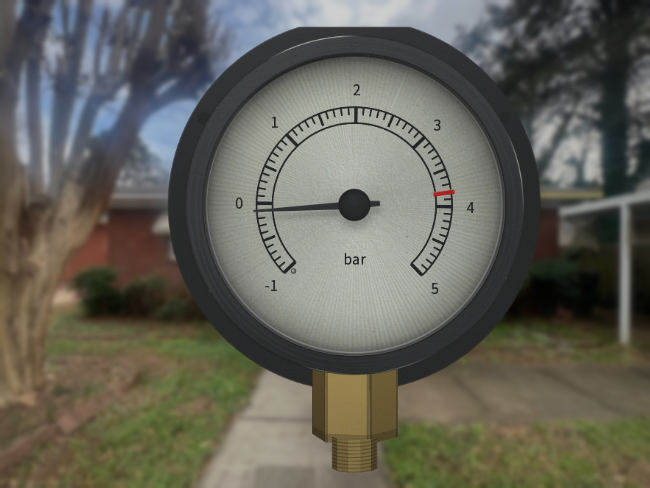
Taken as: -0.1 bar
